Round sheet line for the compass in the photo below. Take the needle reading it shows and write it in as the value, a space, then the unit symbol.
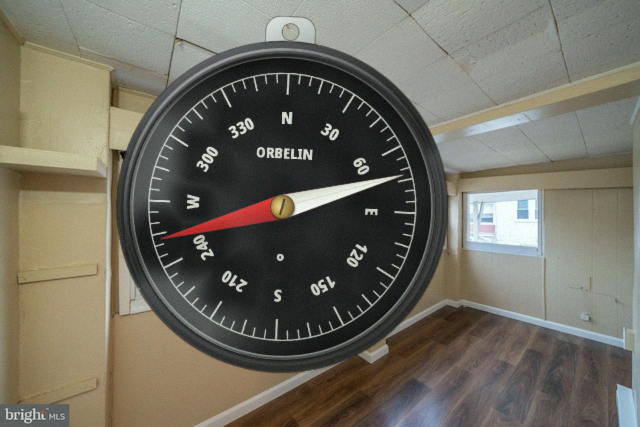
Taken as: 252.5 °
